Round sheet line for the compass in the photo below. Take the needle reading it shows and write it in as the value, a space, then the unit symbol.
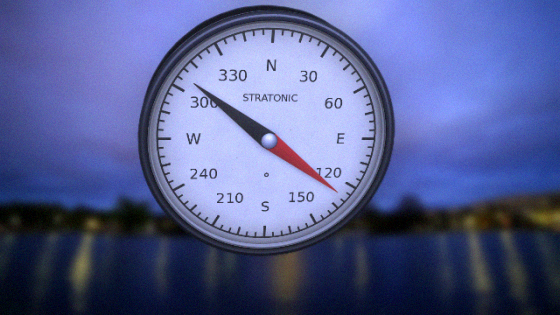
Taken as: 127.5 °
